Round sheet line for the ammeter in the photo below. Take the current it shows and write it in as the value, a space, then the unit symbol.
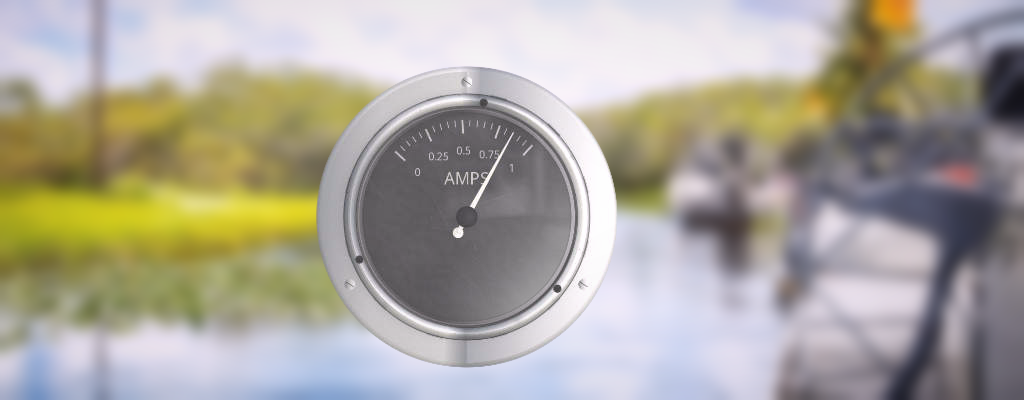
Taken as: 0.85 A
